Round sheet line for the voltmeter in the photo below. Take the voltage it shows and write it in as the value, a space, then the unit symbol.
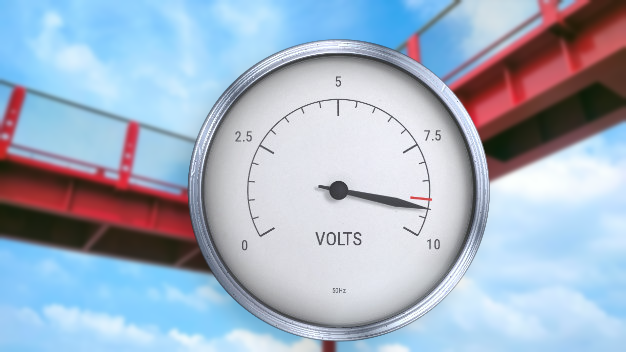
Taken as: 9.25 V
